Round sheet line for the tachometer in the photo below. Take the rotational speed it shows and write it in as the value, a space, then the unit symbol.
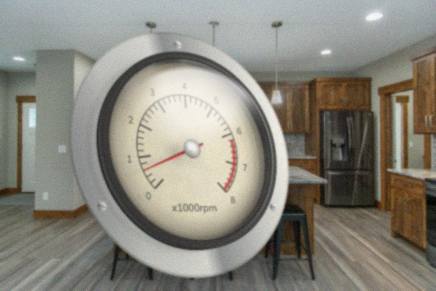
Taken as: 600 rpm
